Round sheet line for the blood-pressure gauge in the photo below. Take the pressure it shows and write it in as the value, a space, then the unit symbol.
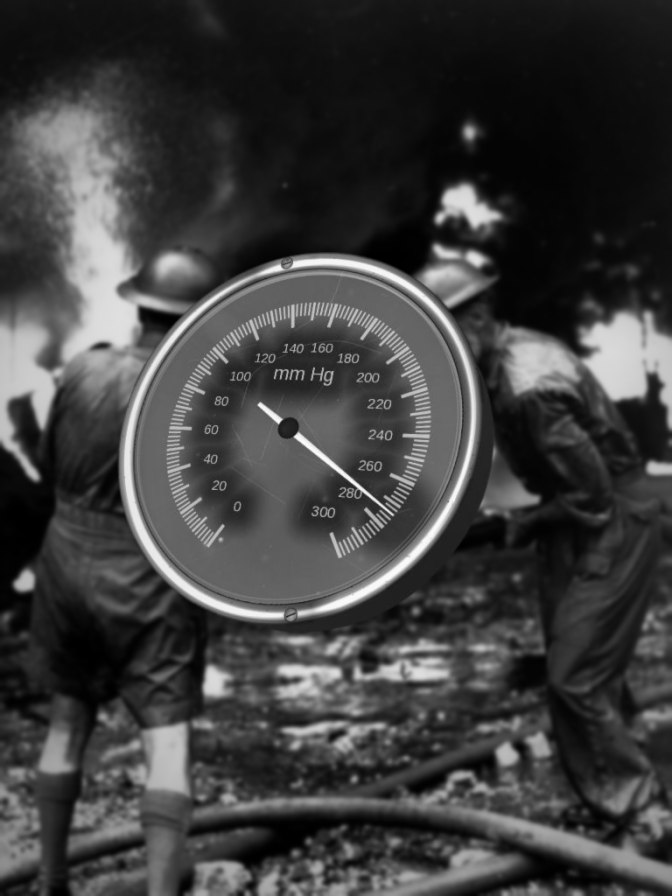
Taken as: 274 mmHg
